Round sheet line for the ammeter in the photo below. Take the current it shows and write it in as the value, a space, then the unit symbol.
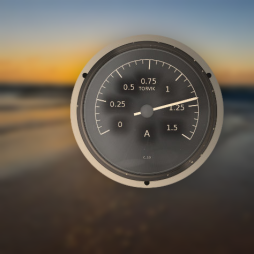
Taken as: 1.2 A
